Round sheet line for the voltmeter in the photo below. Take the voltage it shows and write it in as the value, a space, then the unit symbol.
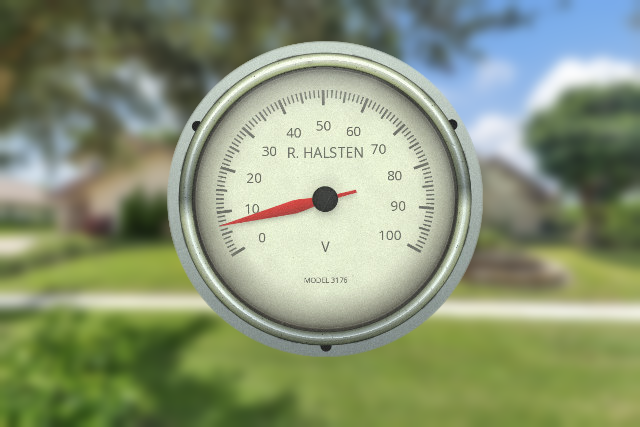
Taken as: 7 V
